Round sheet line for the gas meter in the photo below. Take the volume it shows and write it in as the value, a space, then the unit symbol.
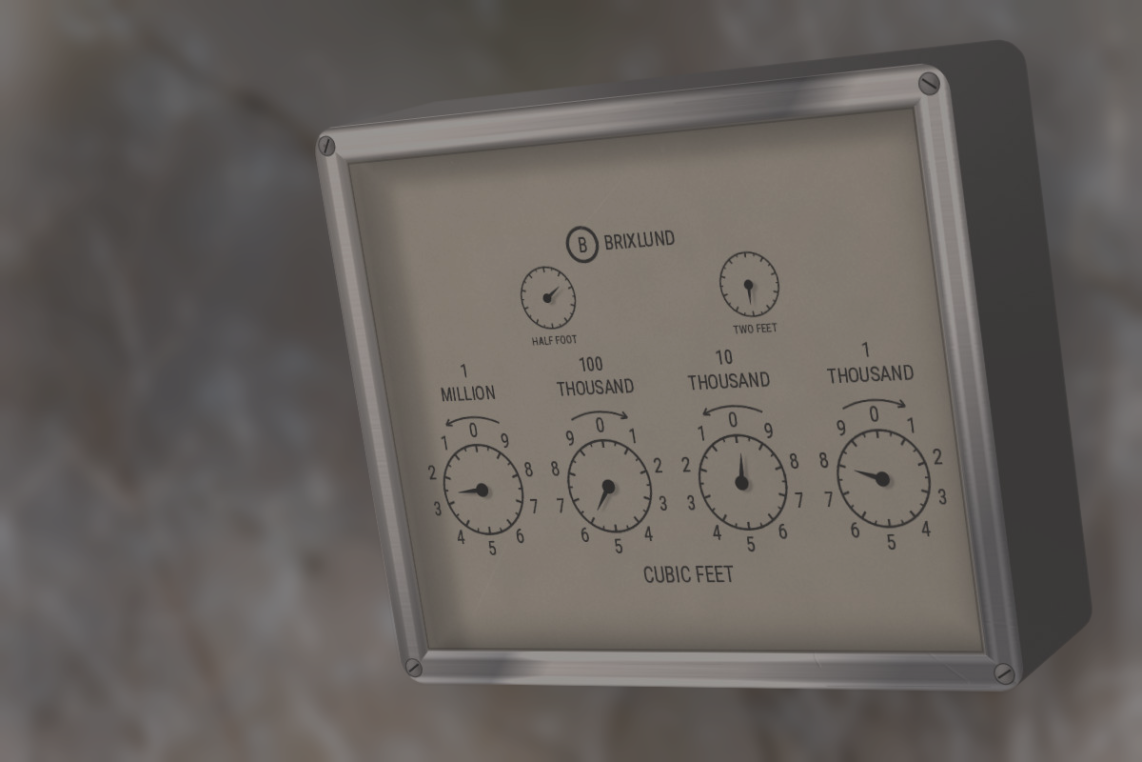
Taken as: 259800 ft³
